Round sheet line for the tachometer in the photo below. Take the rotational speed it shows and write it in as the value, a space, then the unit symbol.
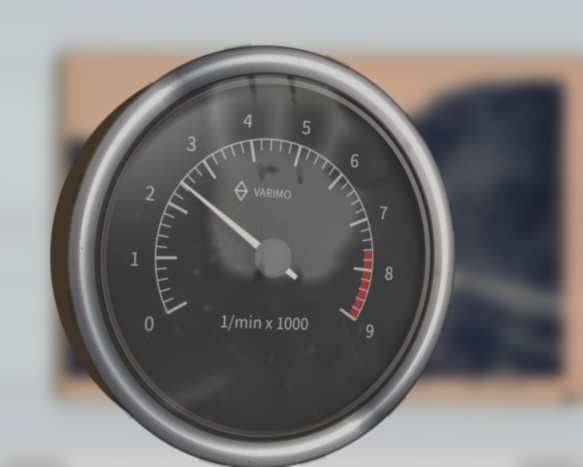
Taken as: 2400 rpm
